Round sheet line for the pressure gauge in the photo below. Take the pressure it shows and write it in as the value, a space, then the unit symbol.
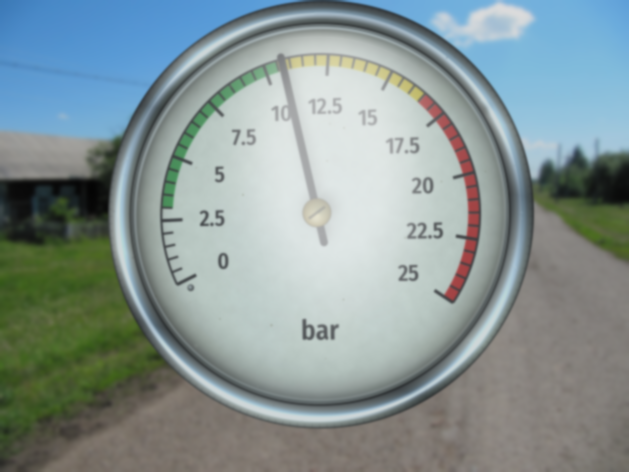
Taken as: 10.75 bar
